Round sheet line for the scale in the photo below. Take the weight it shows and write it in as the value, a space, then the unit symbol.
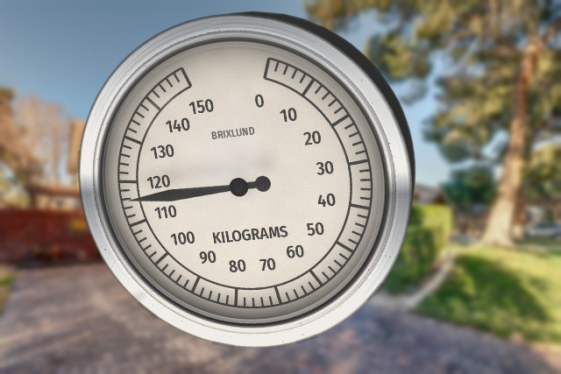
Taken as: 116 kg
